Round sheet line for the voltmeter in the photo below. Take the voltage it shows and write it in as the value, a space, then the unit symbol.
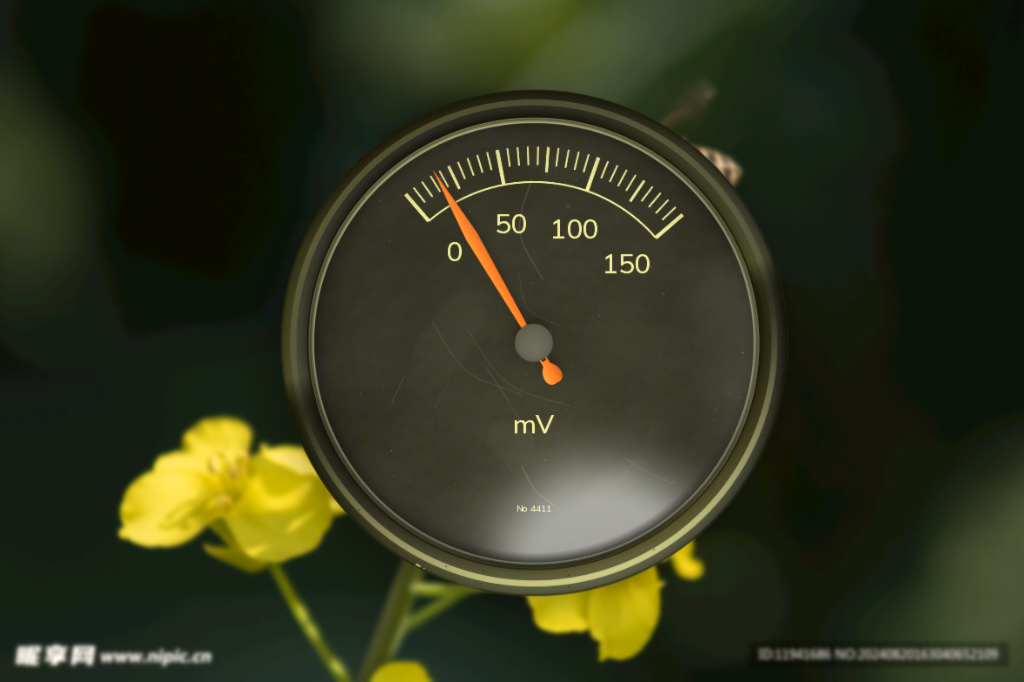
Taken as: 17.5 mV
